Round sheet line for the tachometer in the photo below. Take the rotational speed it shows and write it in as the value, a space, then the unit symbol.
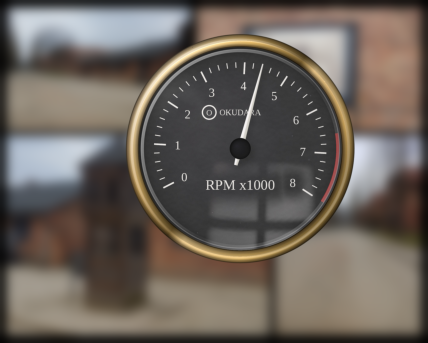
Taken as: 4400 rpm
